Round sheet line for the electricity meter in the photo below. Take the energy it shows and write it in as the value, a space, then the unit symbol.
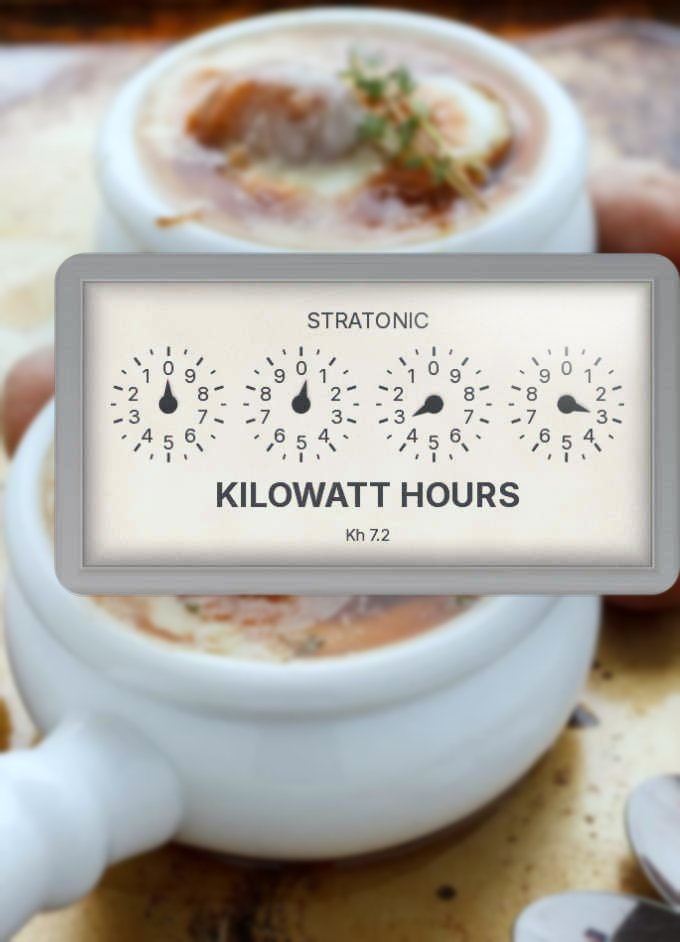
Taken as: 33 kWh
